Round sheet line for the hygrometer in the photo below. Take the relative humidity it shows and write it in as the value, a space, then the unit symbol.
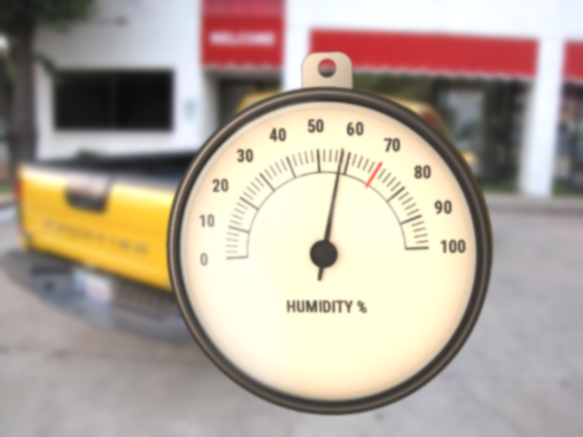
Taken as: 58 %
